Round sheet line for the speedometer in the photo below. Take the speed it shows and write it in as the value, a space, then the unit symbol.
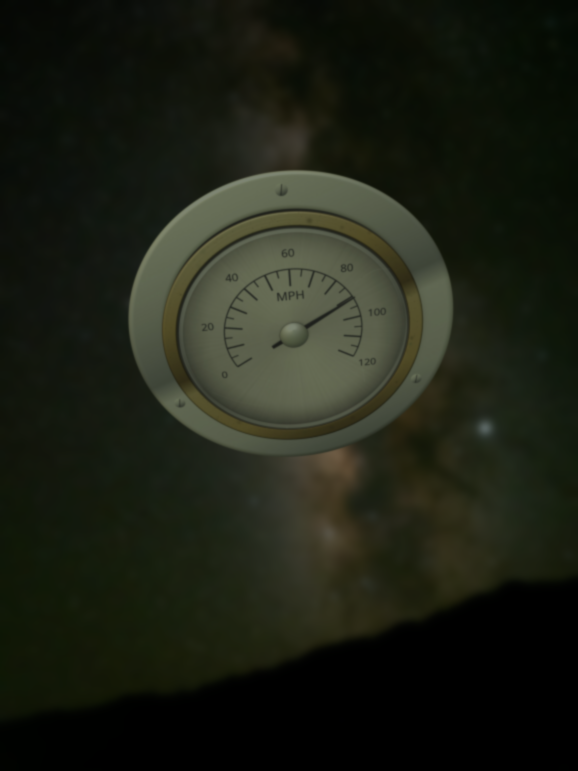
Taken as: 90 mph
